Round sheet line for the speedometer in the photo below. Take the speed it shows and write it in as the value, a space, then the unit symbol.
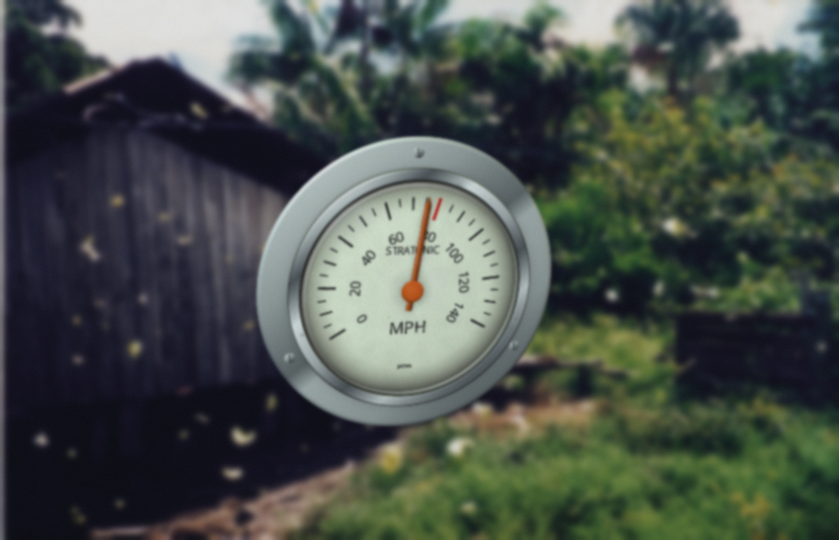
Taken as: 75 mph
